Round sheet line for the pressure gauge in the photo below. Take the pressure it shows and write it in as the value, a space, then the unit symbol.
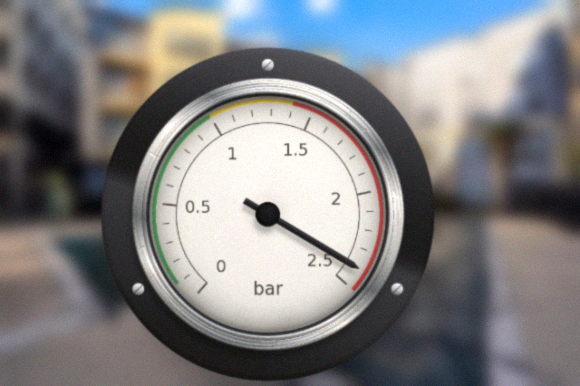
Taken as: 2.4 bar
